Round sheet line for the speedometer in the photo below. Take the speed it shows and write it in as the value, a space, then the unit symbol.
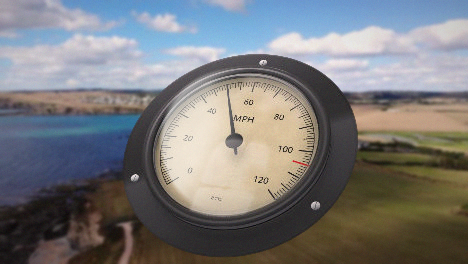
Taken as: 50 mph
